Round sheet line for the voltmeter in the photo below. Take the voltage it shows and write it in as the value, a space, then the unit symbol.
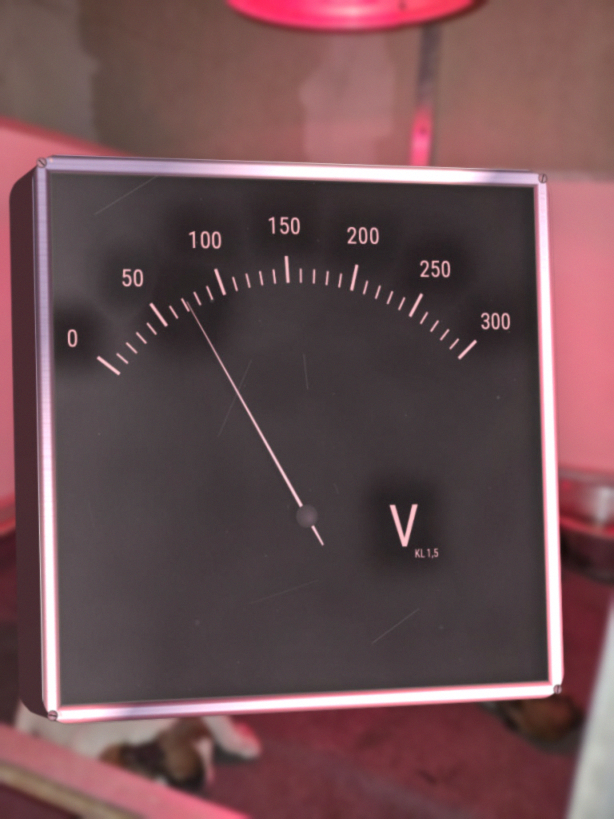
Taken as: 70 V
